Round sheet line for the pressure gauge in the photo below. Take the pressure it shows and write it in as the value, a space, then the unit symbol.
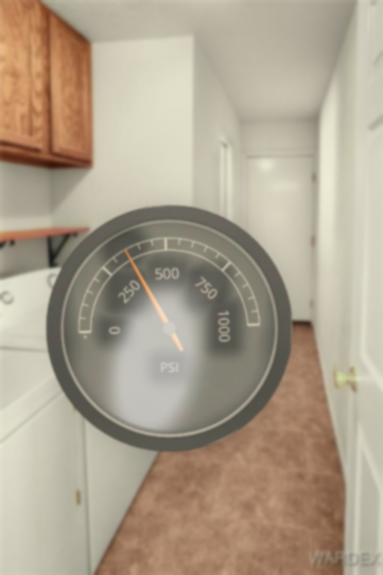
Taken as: 350 psi
